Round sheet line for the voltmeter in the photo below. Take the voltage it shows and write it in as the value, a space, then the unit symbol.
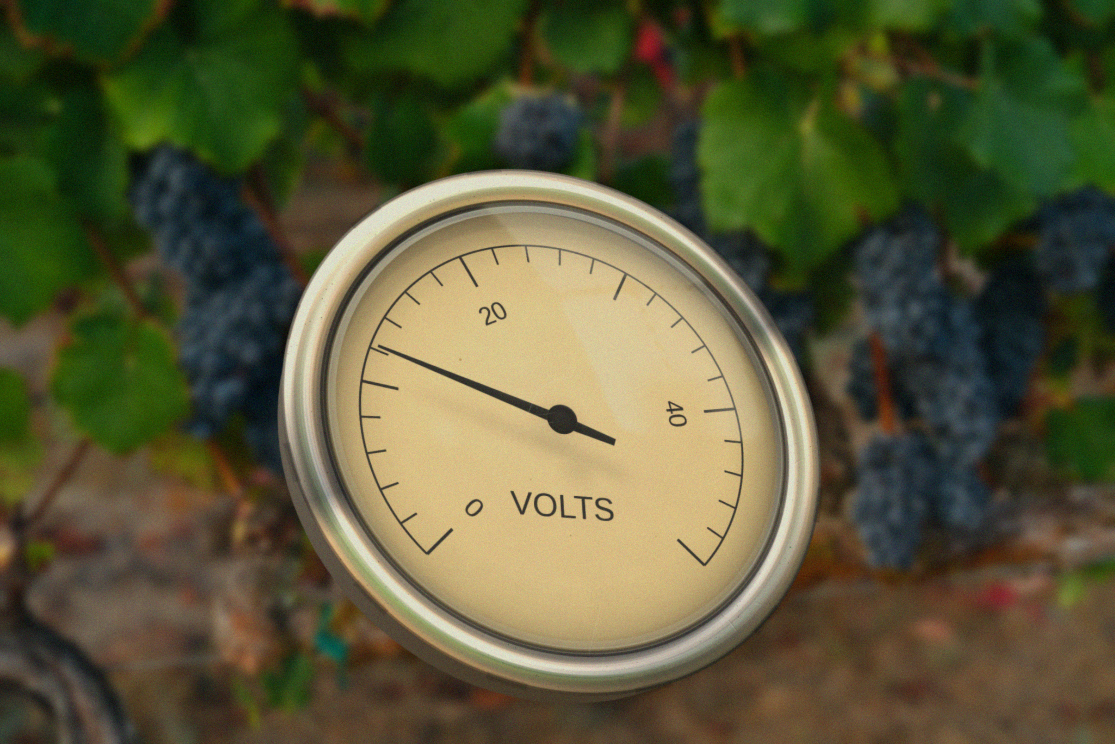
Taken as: 12 V
